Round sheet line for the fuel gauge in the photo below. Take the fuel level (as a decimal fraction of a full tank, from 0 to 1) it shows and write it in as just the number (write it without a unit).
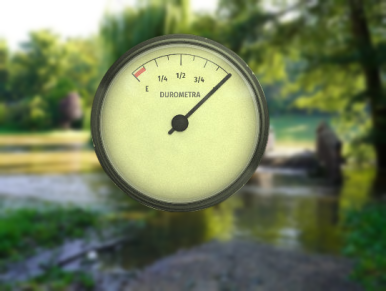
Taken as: 1
